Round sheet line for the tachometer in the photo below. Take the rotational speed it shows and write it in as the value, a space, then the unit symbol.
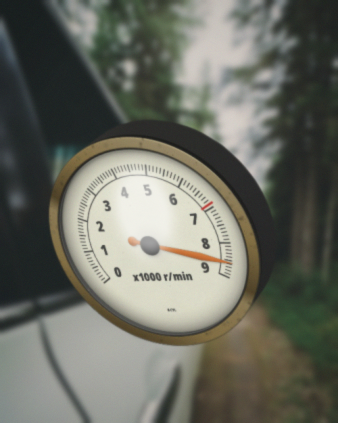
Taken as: 8500 rpm
